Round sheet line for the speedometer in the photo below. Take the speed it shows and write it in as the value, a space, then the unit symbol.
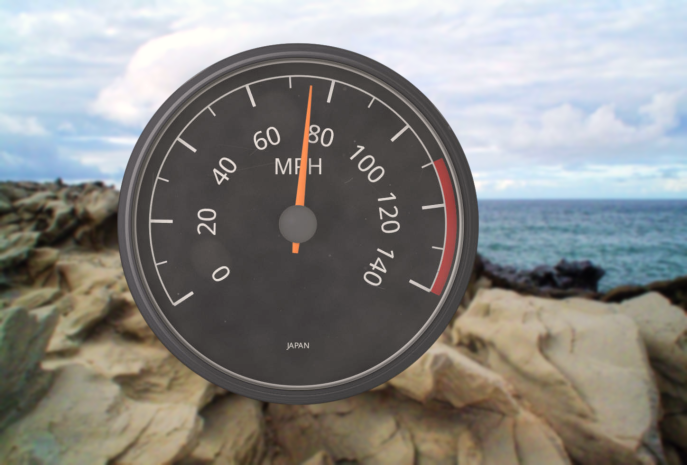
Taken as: 75 mph
